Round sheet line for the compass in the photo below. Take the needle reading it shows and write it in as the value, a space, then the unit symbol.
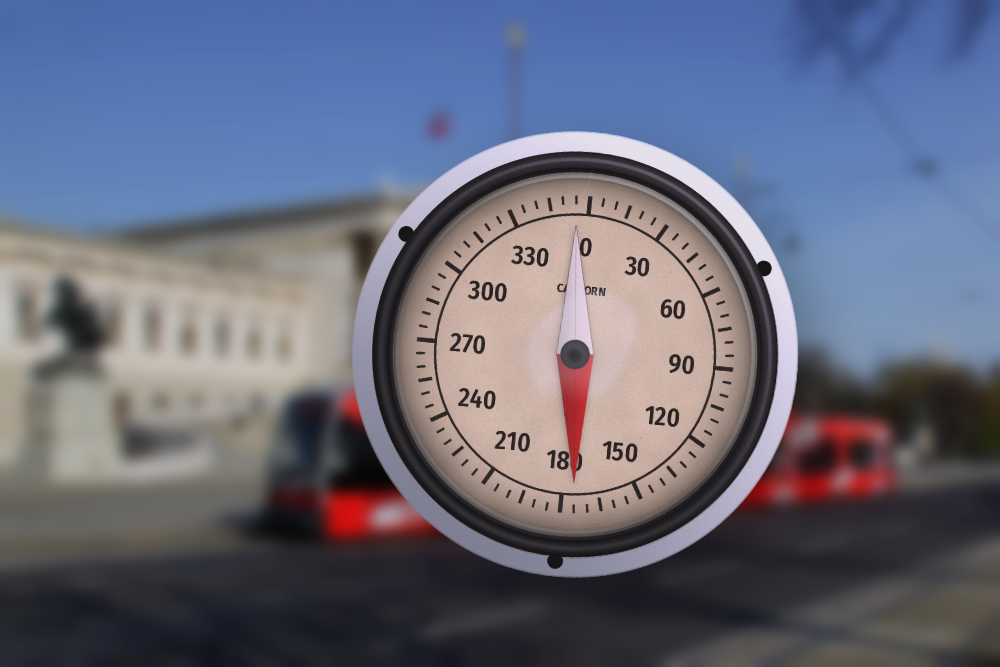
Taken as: 175 °
